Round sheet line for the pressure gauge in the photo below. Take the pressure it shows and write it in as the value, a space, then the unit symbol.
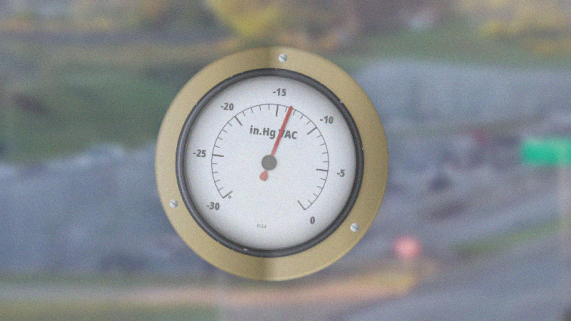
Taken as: -13.5 inHg
